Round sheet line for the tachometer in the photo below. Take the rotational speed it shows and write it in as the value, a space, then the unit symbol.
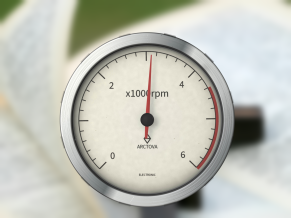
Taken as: 3100 rpm
